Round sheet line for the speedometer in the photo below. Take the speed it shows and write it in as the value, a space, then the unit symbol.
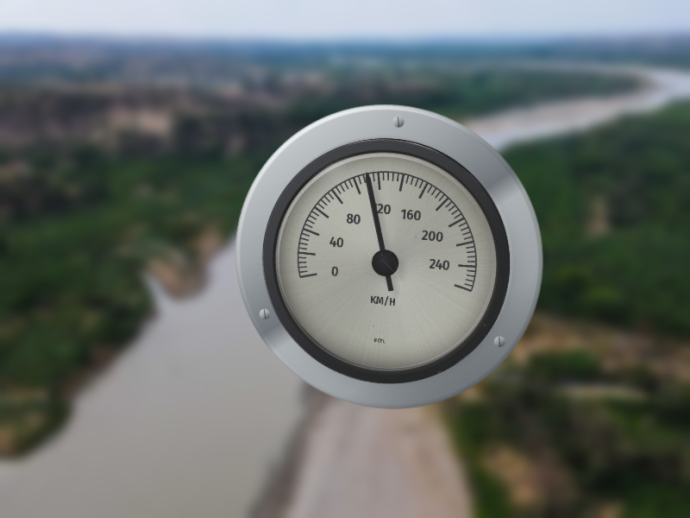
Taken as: 112 km/h
